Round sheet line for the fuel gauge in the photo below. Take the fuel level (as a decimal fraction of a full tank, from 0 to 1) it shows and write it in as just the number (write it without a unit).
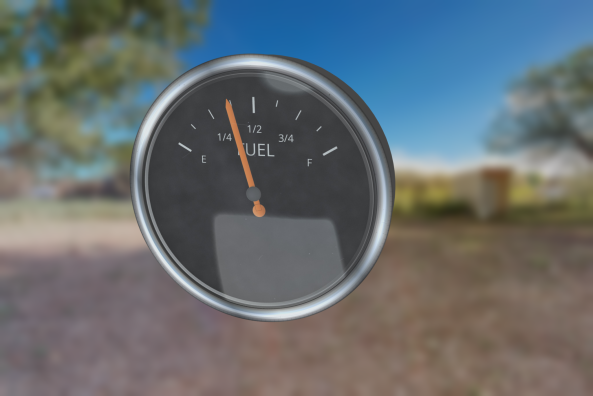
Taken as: 0.375
